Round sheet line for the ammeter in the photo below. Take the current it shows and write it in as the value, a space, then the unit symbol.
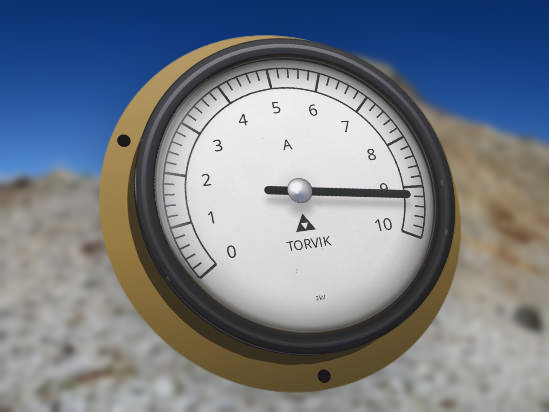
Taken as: 9.2 A
